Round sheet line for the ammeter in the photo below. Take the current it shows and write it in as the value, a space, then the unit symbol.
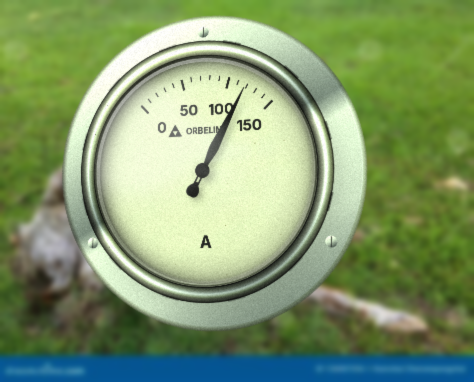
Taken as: 120 A
